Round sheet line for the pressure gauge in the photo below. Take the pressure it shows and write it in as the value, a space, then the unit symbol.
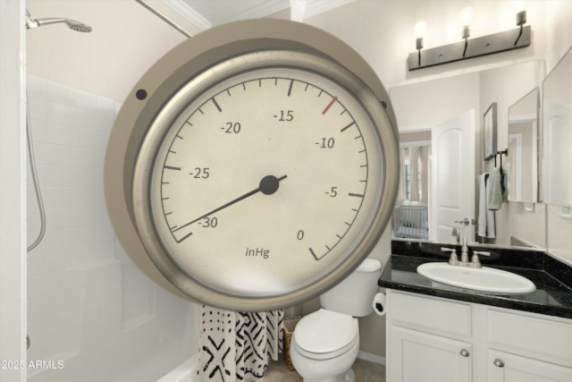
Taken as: -29 inHg
